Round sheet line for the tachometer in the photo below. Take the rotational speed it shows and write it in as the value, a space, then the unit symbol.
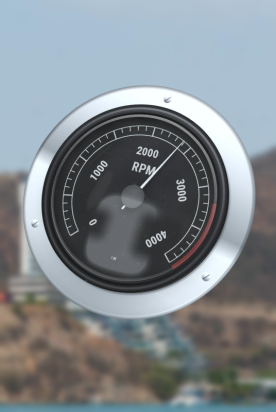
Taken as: 2400 rpm
